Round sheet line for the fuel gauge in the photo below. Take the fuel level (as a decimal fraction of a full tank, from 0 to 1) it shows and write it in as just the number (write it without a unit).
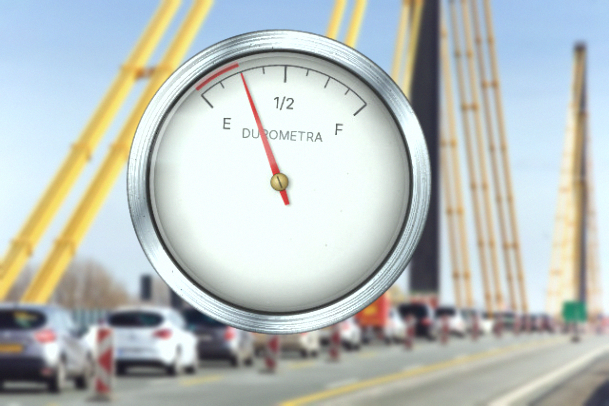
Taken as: 0.25
